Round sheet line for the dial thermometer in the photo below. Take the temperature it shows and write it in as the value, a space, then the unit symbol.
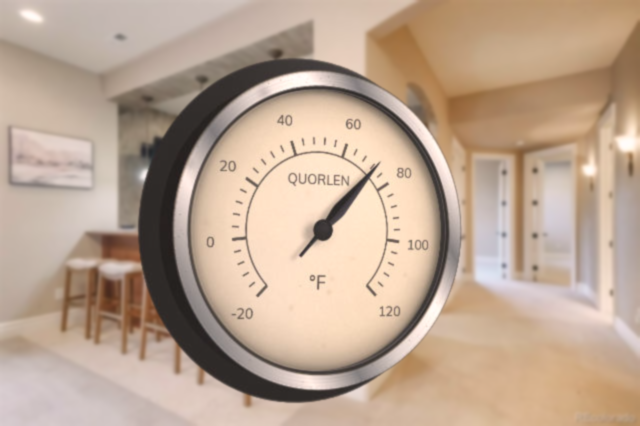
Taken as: 72 °F
